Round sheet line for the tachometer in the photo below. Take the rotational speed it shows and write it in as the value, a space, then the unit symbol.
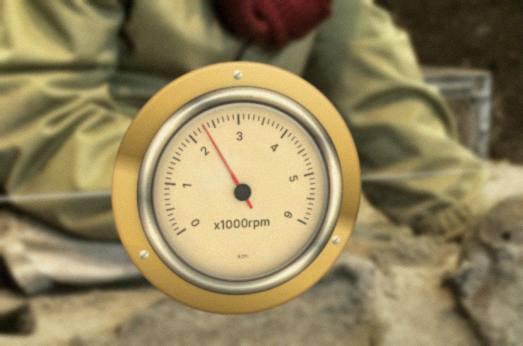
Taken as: 2300 rpm
